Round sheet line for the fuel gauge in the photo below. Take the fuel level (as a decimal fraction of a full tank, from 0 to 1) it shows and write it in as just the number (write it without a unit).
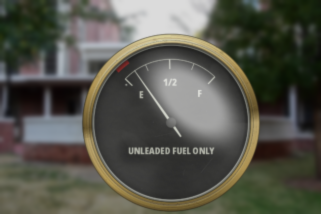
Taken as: 0.125
